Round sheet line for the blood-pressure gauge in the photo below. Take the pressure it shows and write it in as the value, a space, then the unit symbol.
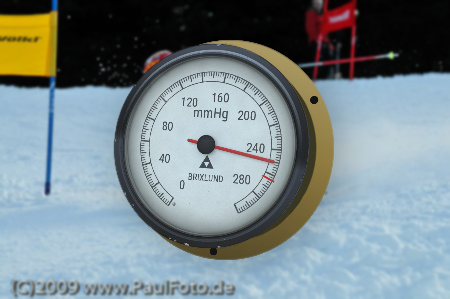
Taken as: 250 mmHg
